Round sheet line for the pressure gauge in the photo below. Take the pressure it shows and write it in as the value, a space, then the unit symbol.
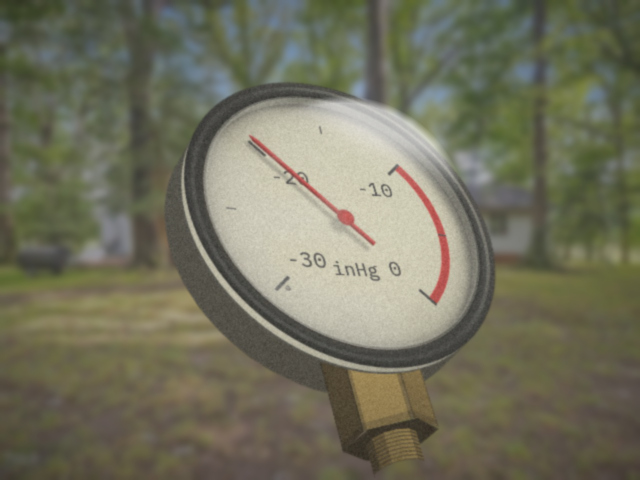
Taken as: -20 inHg
